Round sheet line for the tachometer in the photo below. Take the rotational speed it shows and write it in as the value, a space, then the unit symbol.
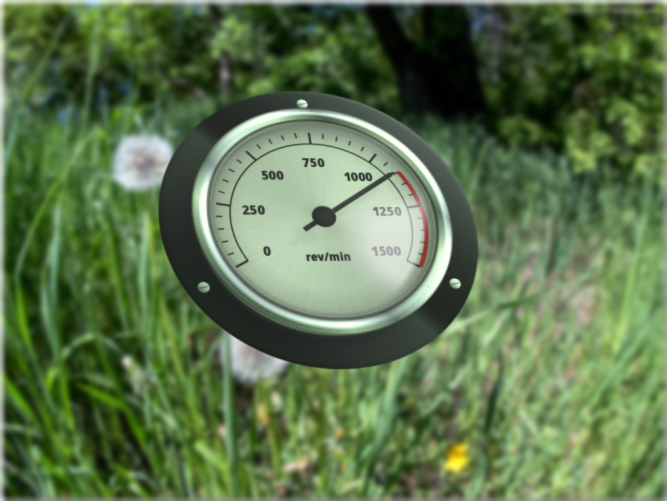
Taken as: 1100 rpm
